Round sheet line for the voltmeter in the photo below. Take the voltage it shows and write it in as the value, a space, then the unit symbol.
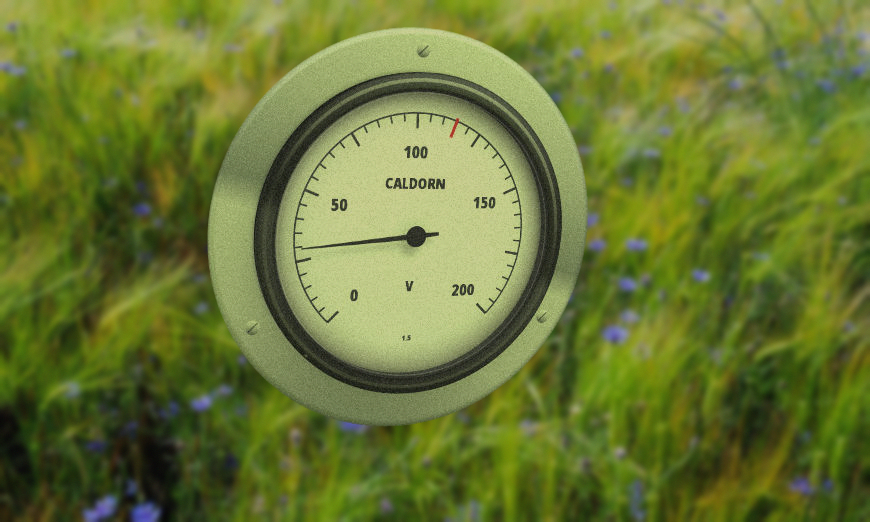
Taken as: 30 V
